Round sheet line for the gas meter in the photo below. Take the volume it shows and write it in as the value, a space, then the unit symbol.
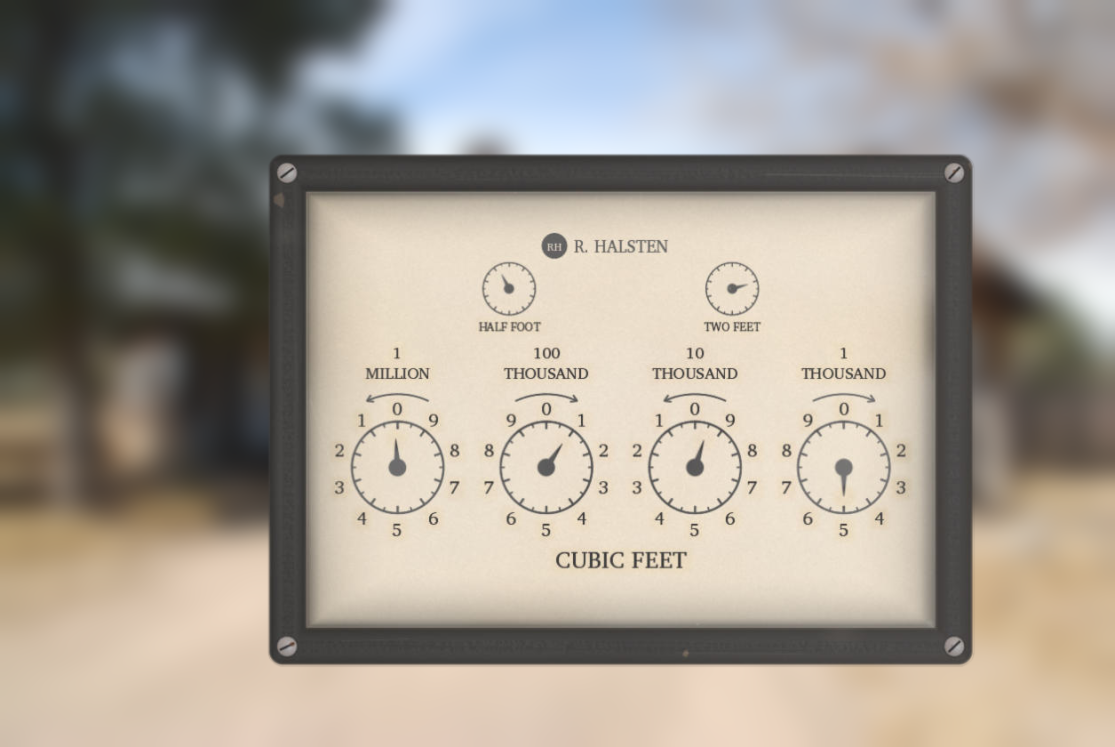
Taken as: 9500 ft³
